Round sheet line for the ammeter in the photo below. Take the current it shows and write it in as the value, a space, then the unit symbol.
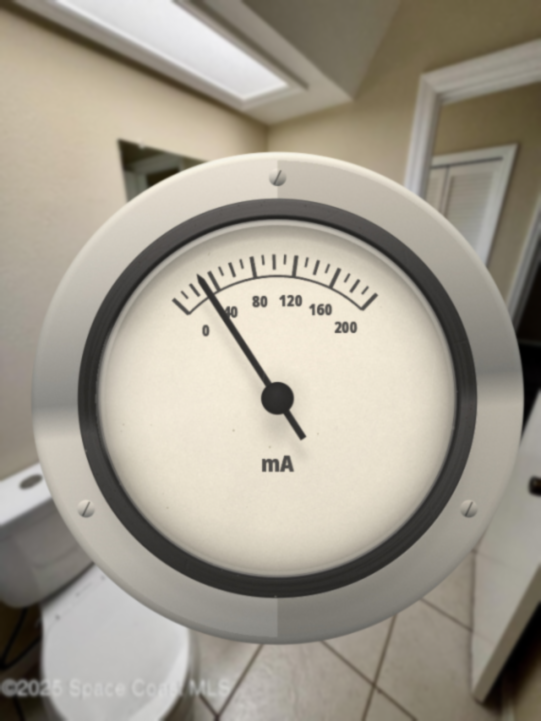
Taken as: 30 mA
